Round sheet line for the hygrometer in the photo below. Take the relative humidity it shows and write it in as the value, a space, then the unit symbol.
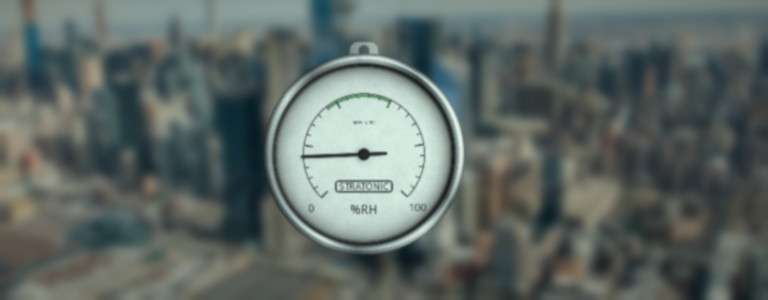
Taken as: 16 %
